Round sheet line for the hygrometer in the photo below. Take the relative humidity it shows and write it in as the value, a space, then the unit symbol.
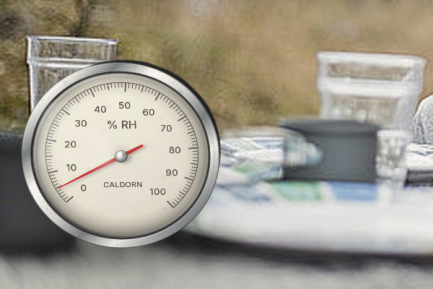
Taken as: 5 %
